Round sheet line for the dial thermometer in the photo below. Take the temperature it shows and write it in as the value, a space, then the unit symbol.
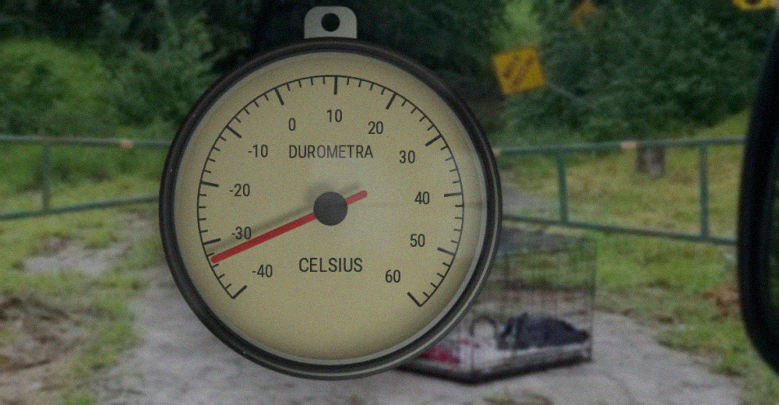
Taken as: -33 °C
